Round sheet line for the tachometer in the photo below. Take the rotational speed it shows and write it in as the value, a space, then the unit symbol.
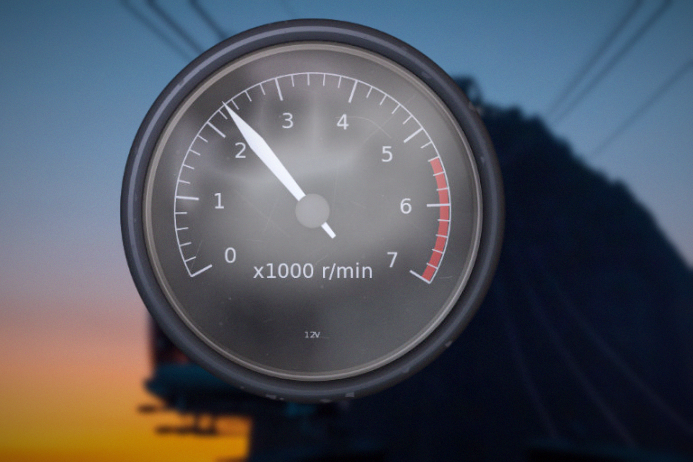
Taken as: 2300 rpm
